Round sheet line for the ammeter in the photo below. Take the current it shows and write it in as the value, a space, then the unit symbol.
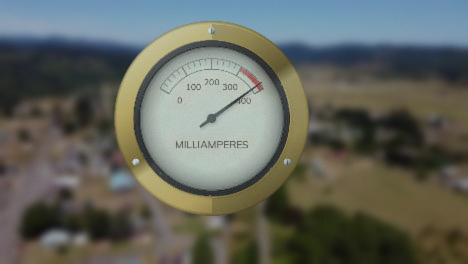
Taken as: 380 mA
